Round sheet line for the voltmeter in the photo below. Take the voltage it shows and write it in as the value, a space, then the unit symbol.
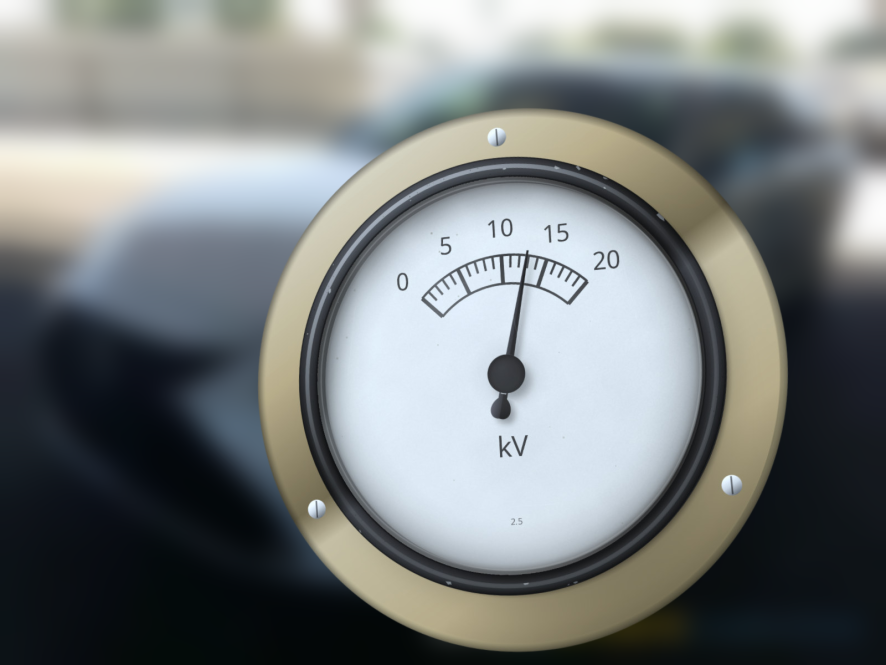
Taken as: 13 kV
